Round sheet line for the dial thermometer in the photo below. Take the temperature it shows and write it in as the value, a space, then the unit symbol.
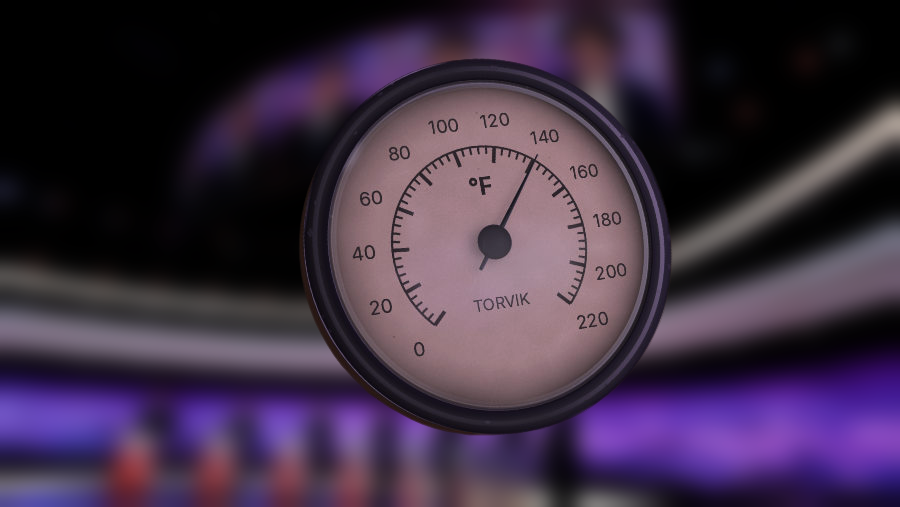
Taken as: 140 °F
